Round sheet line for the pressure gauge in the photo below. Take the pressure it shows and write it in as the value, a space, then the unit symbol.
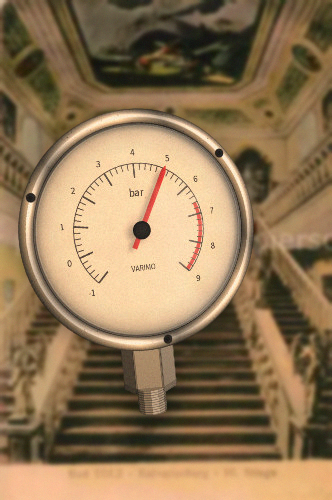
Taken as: 5 bar
